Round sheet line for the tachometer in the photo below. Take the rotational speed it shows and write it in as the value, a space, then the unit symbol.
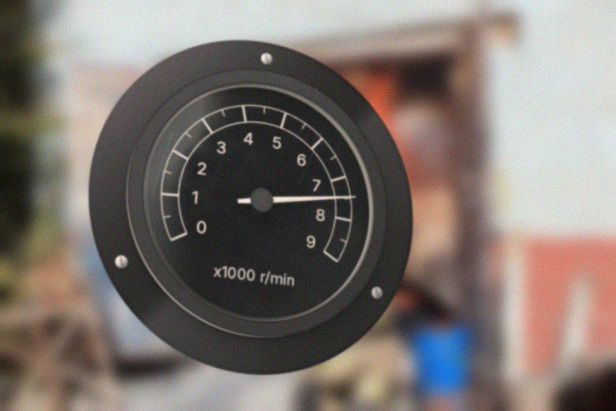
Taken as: 7500 rpm
